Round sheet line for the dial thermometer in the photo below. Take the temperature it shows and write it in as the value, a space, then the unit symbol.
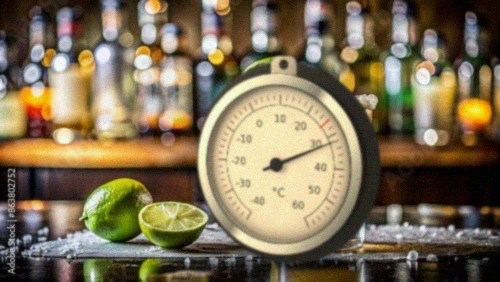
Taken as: 32 °C
